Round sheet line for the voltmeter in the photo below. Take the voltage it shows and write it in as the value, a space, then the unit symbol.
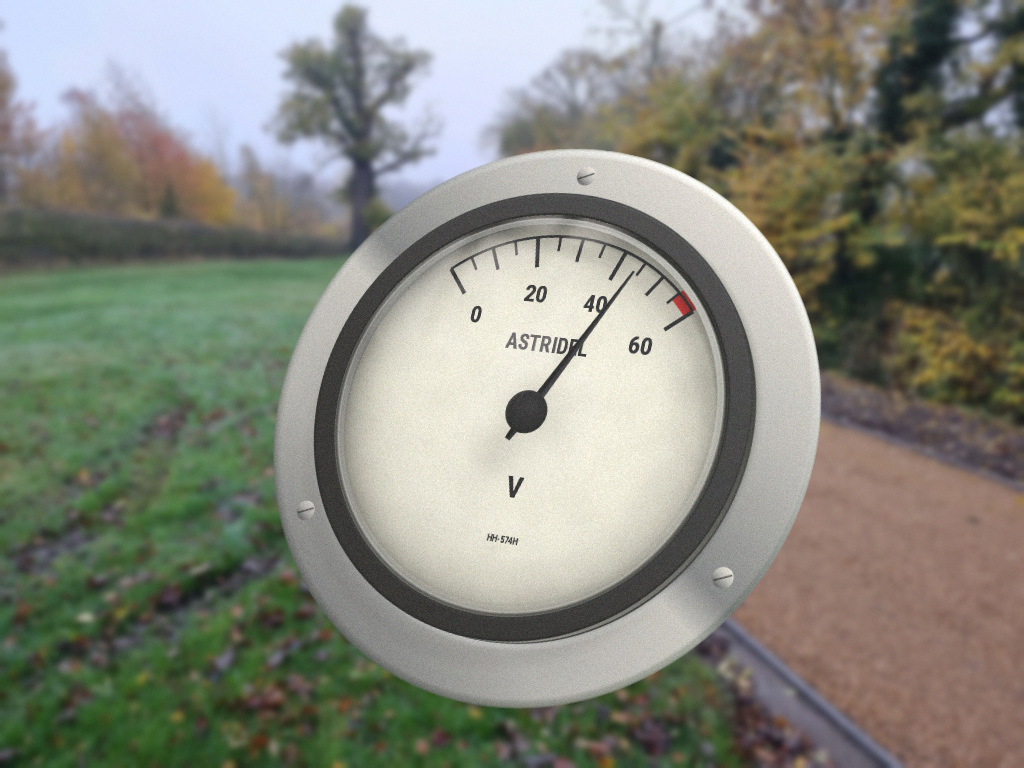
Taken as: 45 V
